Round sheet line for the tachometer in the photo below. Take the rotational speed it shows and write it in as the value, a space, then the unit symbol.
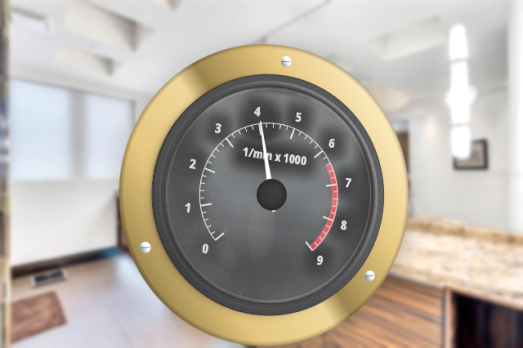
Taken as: 4000 rpm
